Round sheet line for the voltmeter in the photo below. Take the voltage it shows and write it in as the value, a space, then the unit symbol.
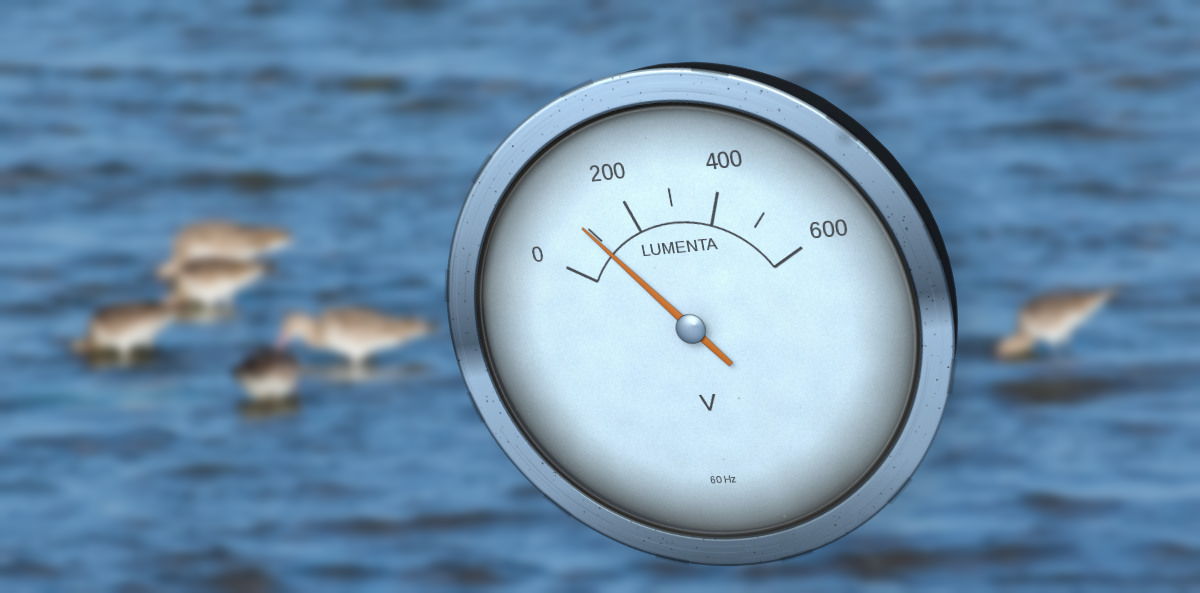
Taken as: 100 V
